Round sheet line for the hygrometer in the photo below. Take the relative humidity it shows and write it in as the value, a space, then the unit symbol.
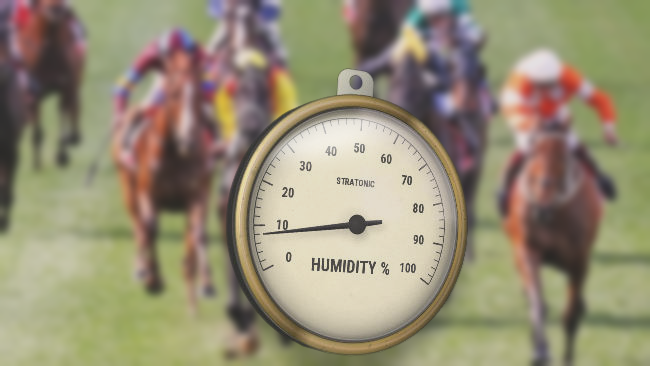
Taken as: 8 %
